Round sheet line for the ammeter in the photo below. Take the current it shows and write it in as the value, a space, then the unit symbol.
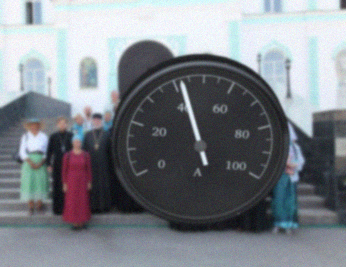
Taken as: 42.5 A
